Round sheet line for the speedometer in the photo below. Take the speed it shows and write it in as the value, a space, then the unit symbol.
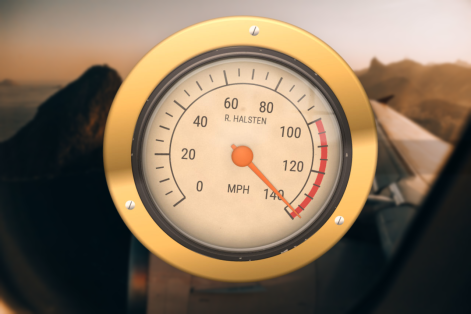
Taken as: 137.5 mph
